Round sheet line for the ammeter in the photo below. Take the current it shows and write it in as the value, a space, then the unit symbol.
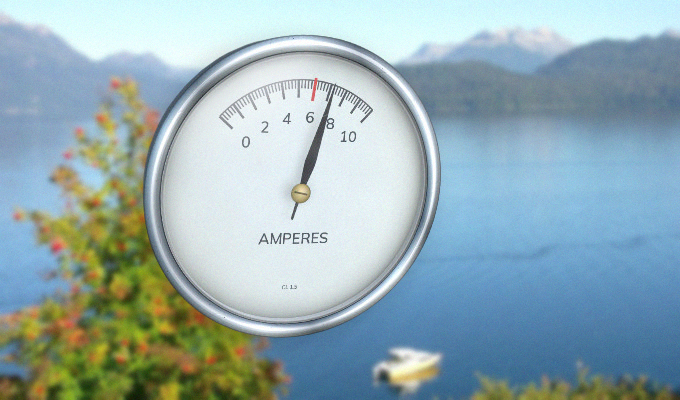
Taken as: 7 A
